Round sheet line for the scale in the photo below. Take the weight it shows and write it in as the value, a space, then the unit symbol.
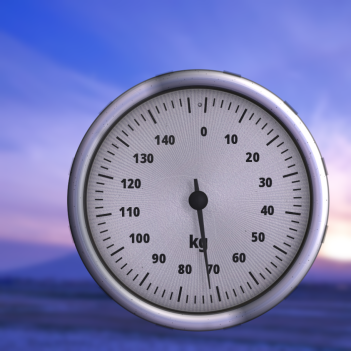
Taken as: 72 kg
